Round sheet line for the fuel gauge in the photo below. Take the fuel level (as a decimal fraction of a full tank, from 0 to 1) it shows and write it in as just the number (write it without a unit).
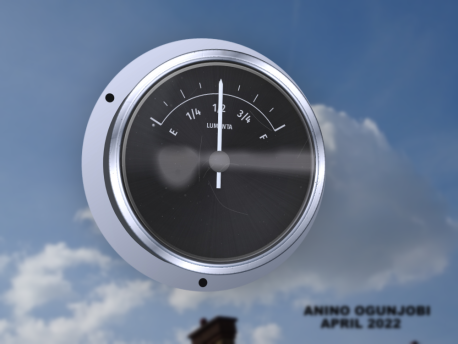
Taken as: 0.5
